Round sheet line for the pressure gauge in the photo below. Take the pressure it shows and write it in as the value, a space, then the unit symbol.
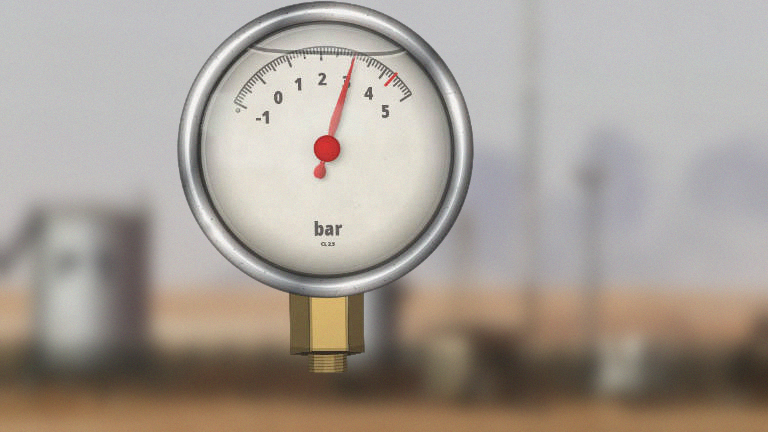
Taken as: 3 bar
